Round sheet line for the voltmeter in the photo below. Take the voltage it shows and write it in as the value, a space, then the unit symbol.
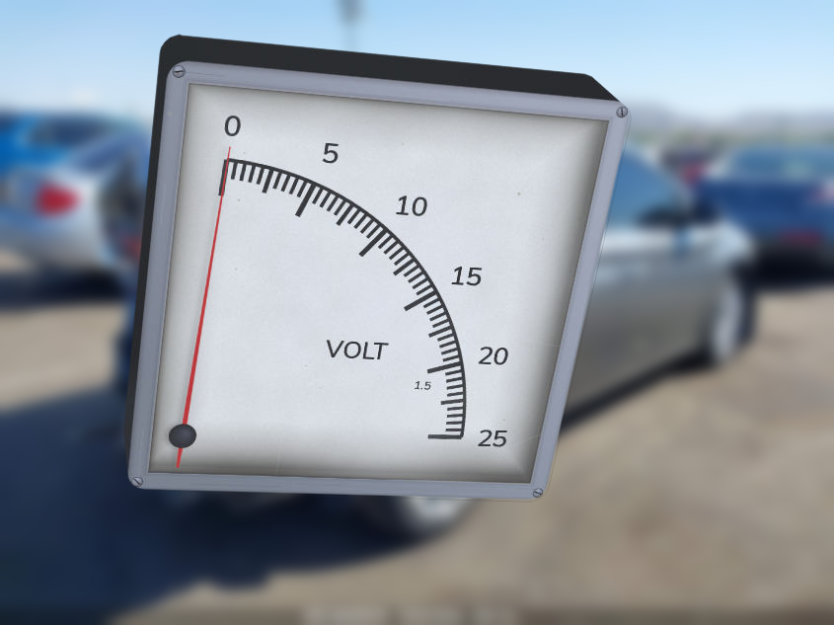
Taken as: 0 V
